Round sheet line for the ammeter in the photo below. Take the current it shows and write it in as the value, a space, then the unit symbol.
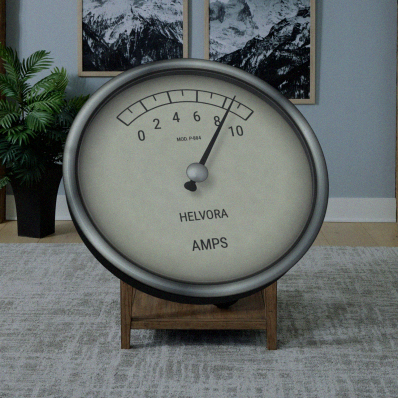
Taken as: 8.5 A
